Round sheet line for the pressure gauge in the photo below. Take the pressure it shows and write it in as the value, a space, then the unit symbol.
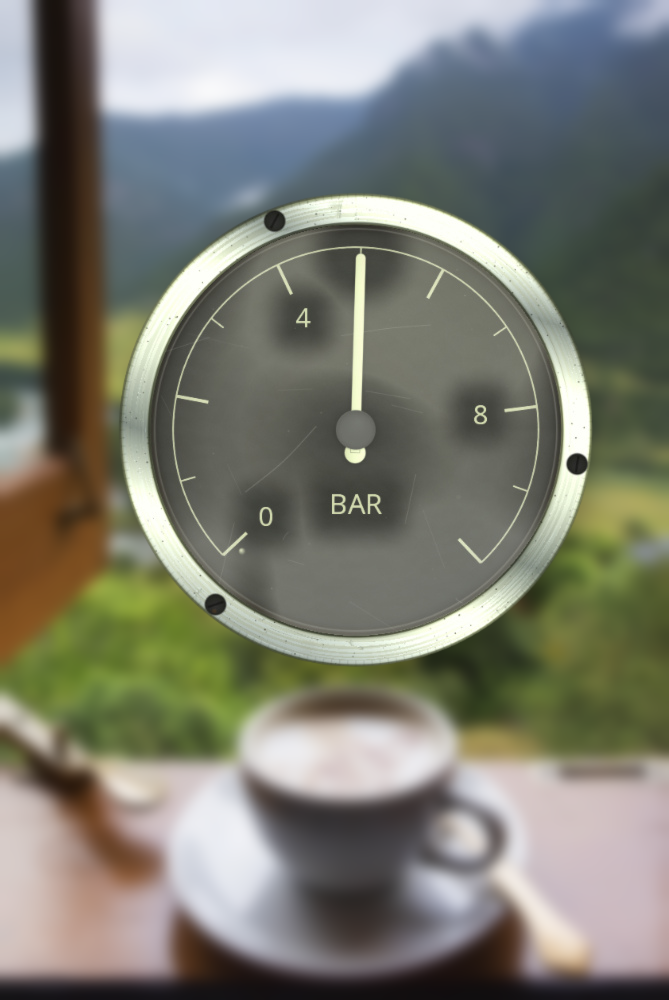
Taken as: 5 bar
